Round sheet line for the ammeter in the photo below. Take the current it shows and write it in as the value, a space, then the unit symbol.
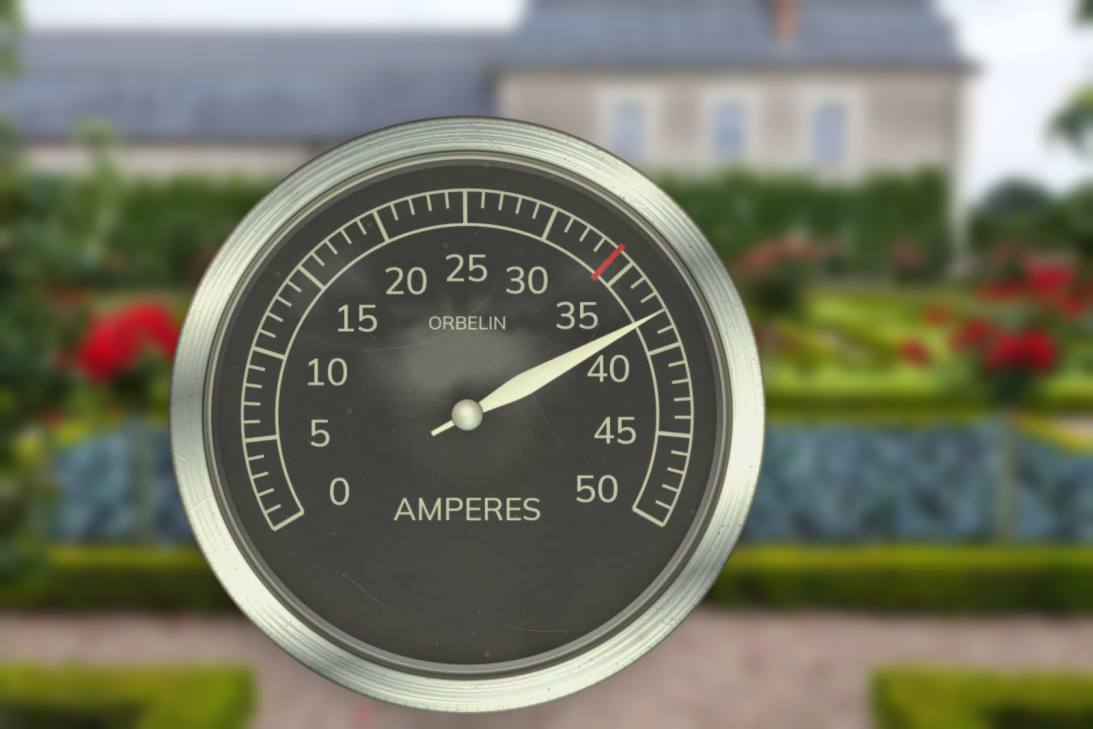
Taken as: 38 A
